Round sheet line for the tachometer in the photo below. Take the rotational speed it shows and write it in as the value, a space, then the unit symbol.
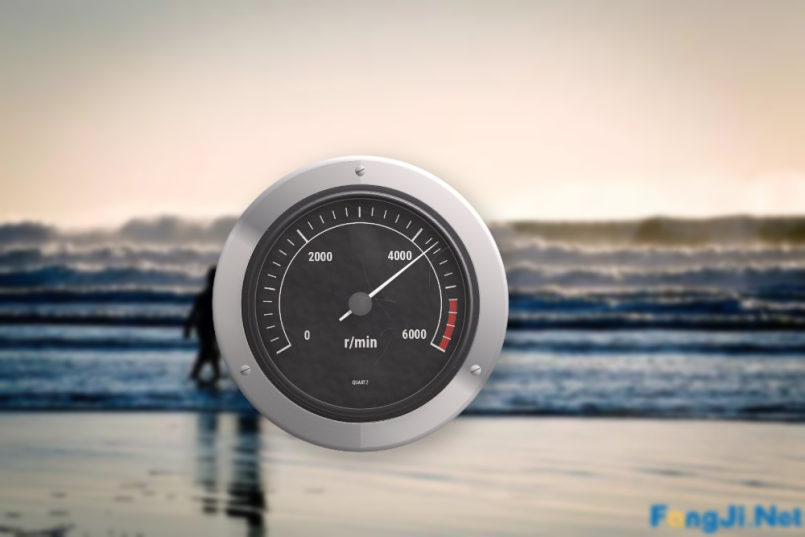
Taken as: 4300 rpm
